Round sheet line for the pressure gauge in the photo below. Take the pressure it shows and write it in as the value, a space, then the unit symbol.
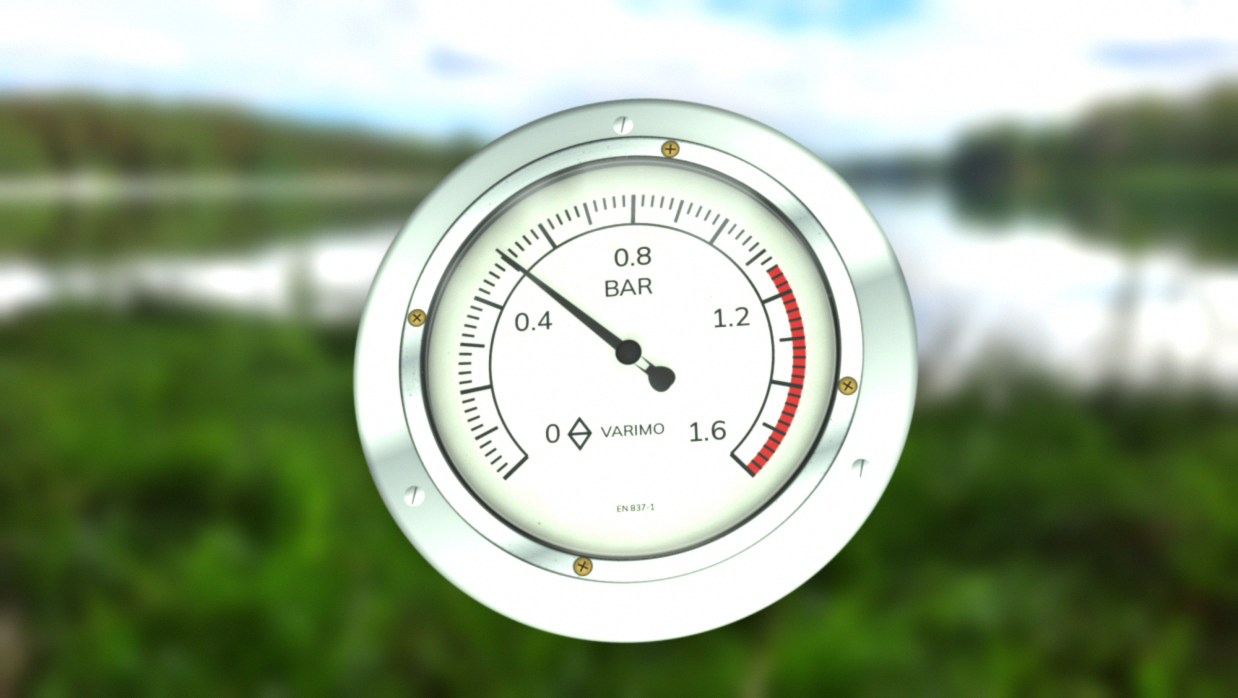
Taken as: 0.5 bar
